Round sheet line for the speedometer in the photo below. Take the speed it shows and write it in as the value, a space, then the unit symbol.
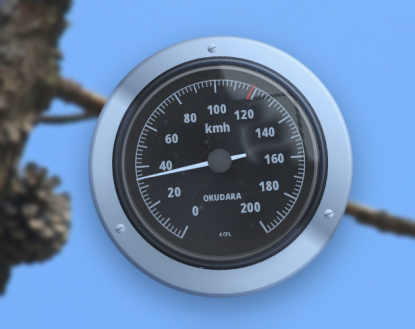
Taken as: 34 km/h
